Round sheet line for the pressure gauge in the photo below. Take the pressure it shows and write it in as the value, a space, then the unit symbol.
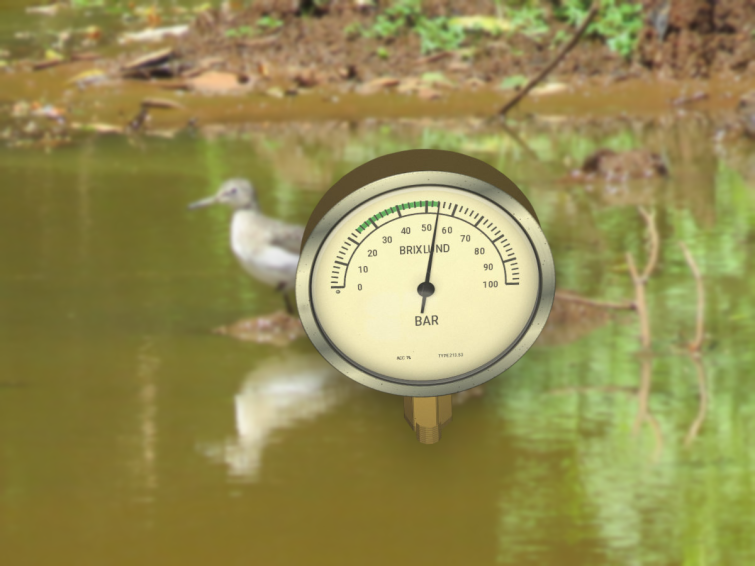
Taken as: 54 bar
